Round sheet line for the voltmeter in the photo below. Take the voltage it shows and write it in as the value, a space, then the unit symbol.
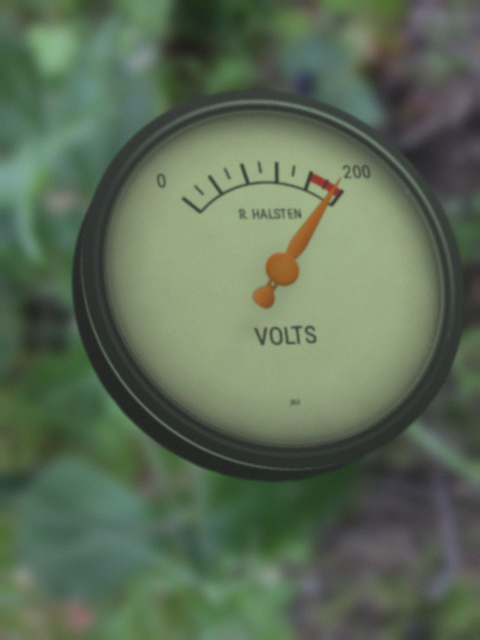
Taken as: 190 V
